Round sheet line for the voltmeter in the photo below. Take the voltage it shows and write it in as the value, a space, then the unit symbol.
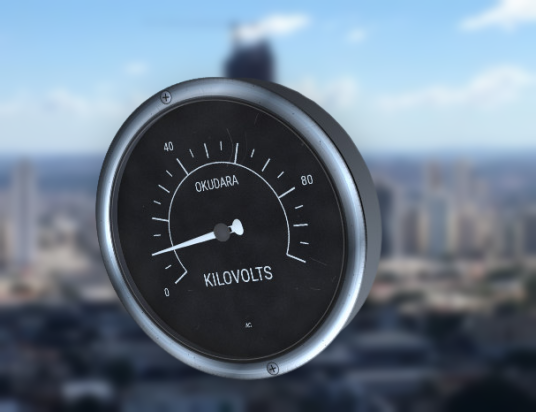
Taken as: 10 kV
